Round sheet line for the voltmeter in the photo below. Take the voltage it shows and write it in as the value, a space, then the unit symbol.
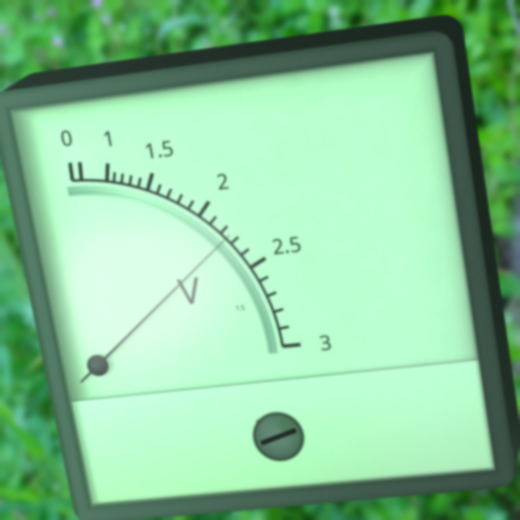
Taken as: 2.25 V
